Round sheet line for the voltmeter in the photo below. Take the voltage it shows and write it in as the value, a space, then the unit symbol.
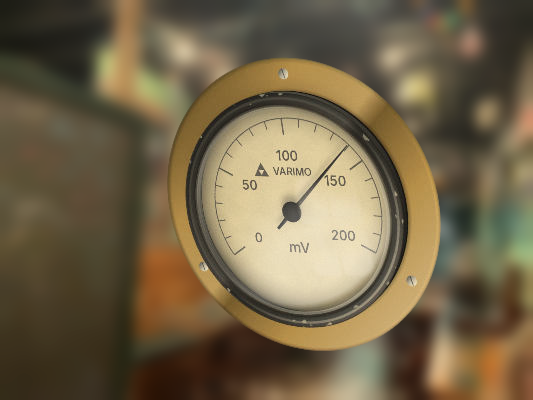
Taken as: 140 mV
